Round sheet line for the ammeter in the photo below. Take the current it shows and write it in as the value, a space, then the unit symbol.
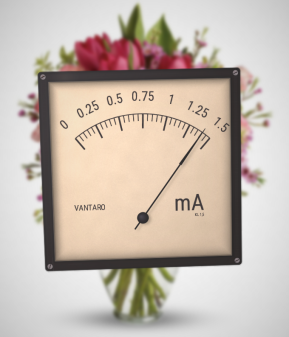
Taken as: 1.4 mA
